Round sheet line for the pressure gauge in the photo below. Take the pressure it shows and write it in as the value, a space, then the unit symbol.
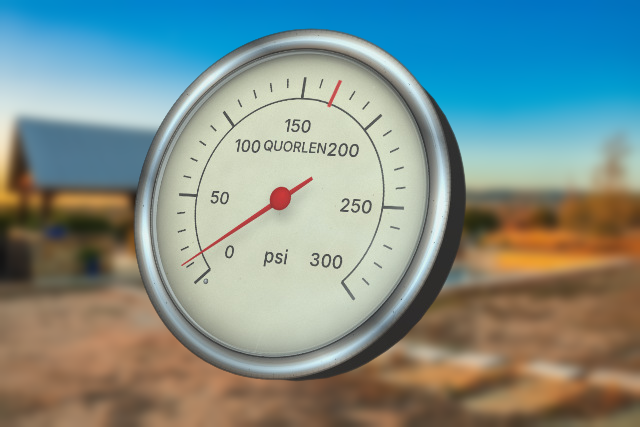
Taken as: 10 psi
